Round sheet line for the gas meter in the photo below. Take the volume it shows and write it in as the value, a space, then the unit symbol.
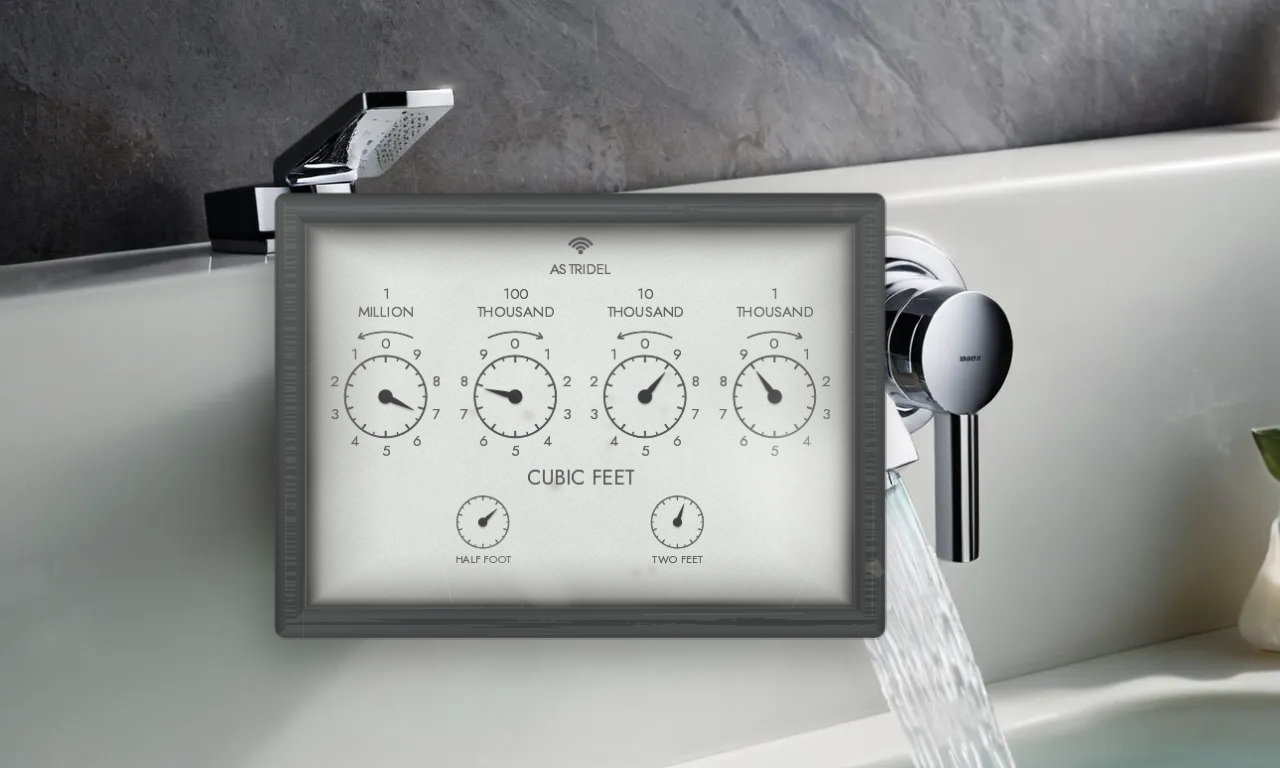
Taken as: 678900 ft³
